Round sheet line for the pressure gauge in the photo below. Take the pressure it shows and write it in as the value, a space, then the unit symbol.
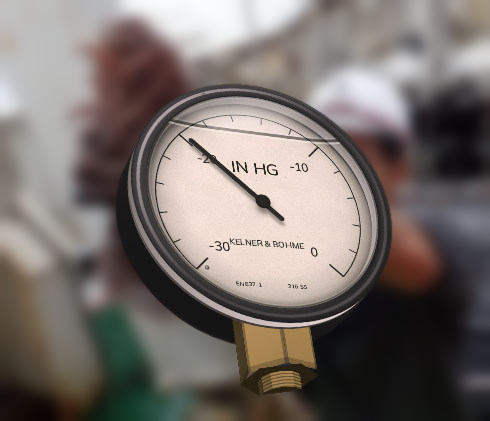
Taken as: -20 inHg
